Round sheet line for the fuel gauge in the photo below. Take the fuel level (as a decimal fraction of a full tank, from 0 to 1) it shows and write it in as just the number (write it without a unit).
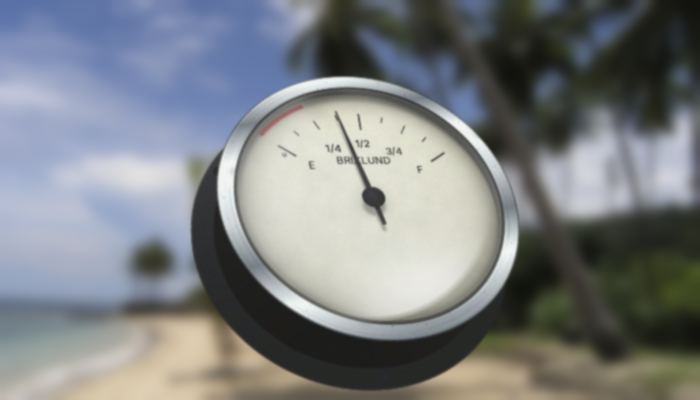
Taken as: 0.375
